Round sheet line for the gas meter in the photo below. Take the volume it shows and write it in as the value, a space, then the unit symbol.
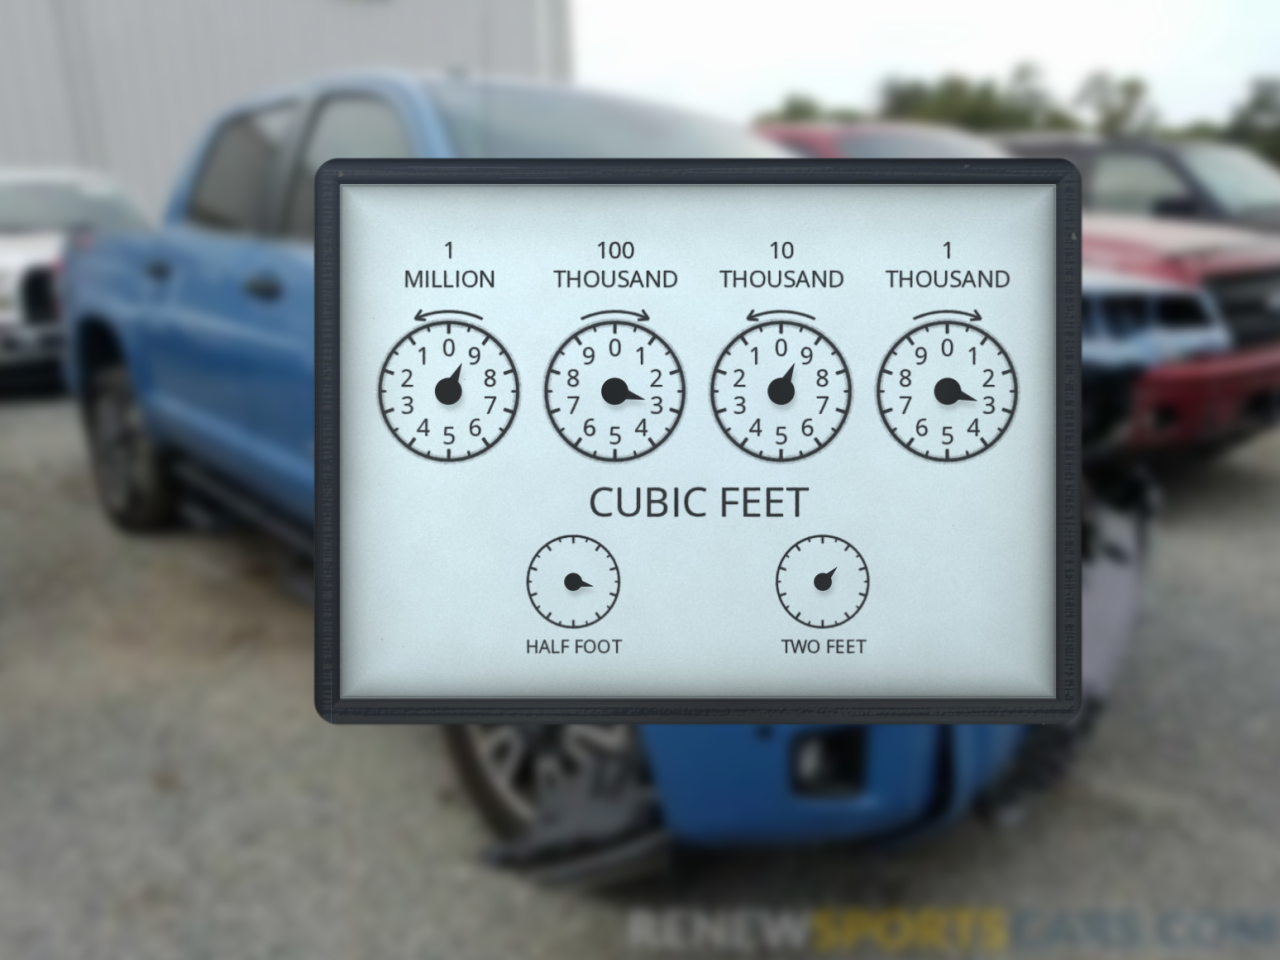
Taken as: 929300 ft³
